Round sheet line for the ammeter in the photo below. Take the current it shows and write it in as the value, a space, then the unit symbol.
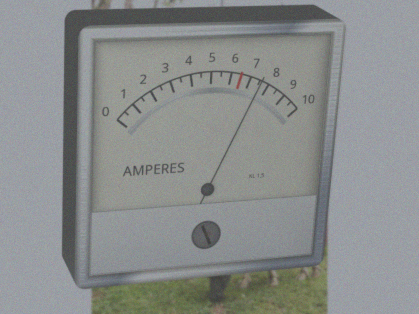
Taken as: 7.5 A
